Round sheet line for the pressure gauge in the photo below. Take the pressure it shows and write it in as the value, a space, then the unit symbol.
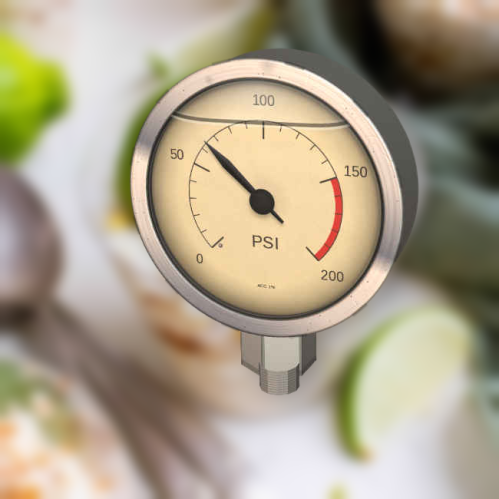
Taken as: 65 psi
